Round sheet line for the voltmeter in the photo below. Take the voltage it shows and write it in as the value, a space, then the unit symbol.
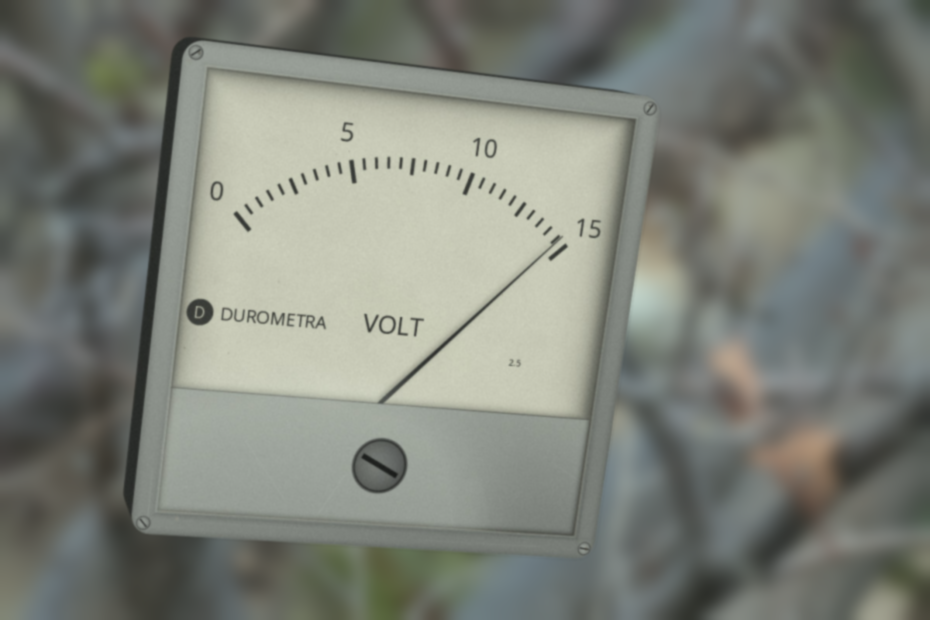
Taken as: 14.5 V
